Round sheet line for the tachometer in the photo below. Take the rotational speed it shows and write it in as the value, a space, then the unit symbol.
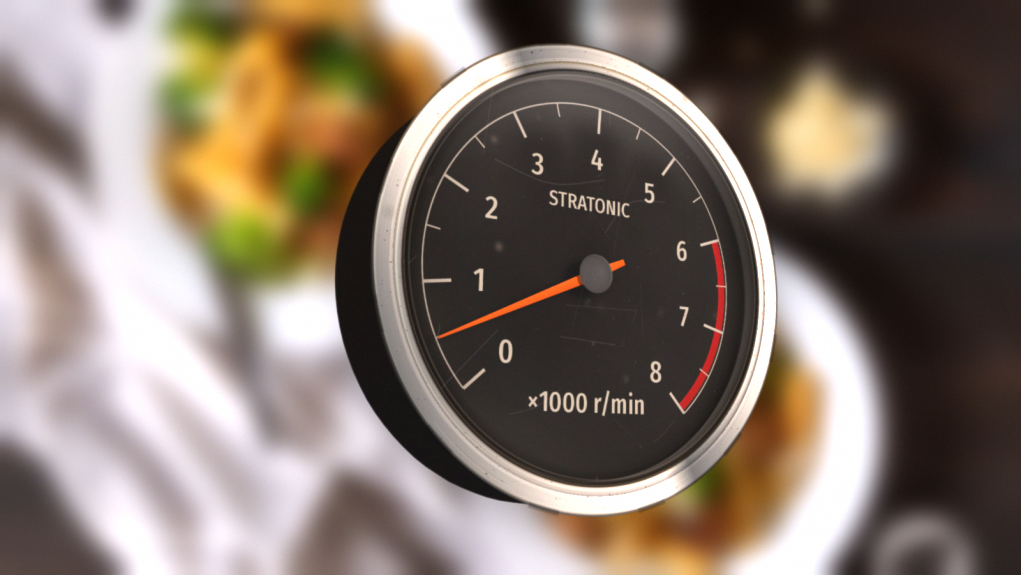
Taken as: 500 rpm
